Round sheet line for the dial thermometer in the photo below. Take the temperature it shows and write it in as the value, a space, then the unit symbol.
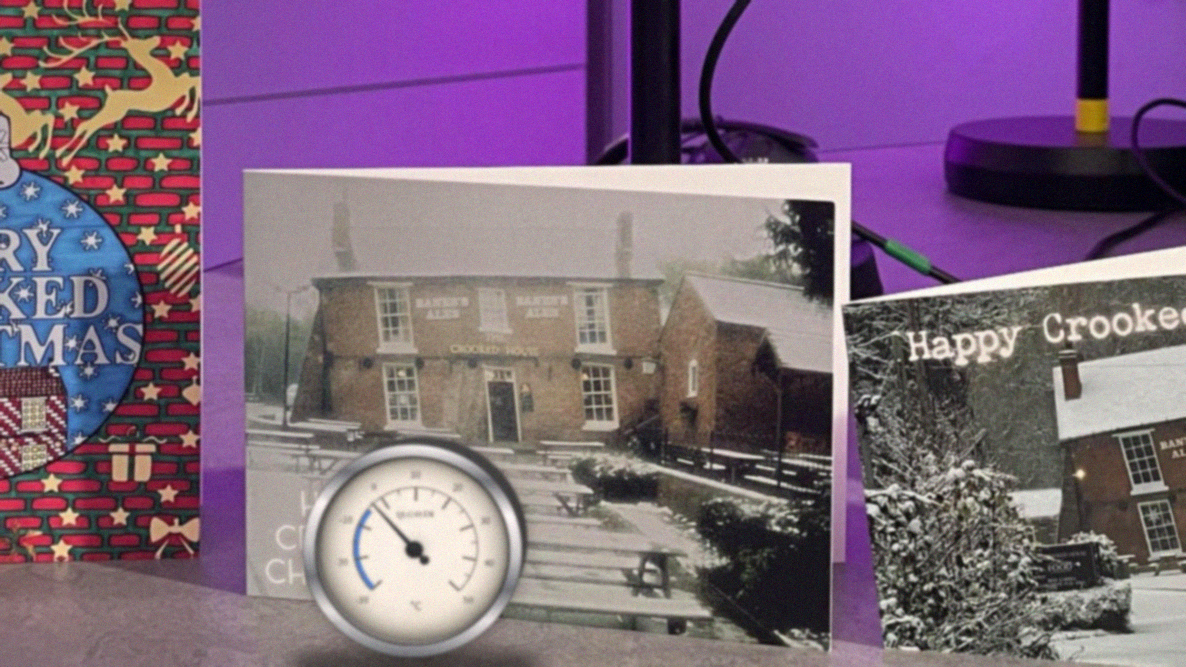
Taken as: -2.5 °C
